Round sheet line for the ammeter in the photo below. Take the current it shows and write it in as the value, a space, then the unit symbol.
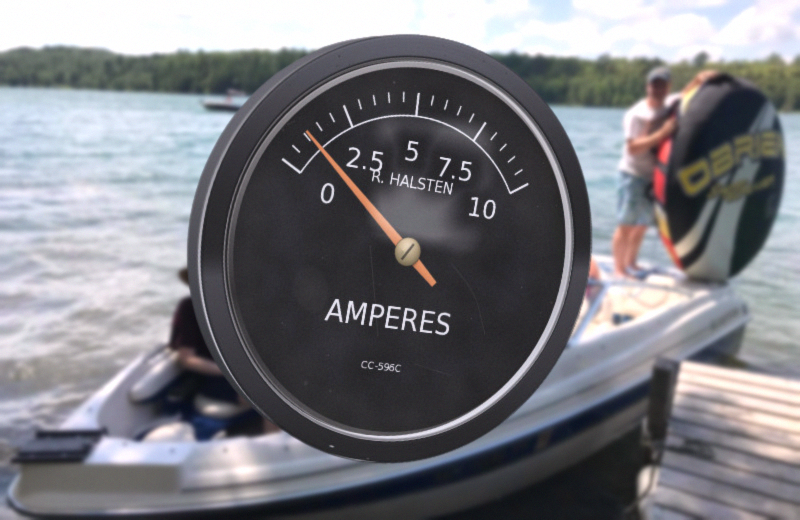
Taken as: 1 A
